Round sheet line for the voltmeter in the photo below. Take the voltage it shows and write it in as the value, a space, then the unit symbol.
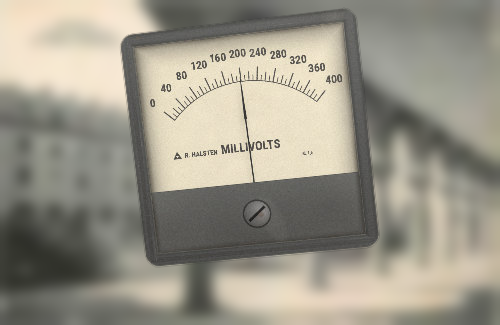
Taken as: 200 mV
